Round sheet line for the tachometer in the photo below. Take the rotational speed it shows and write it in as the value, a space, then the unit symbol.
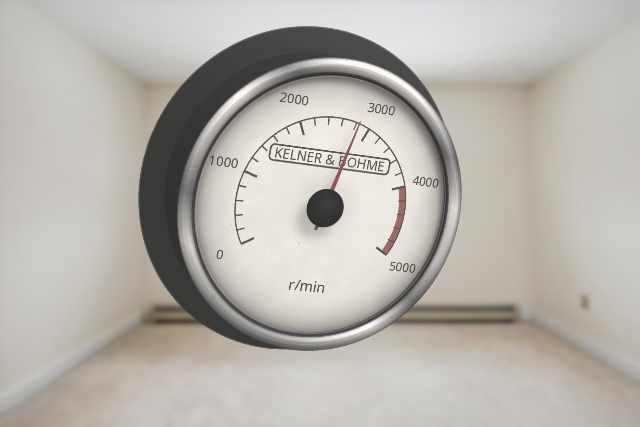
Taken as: 2800 rpm
